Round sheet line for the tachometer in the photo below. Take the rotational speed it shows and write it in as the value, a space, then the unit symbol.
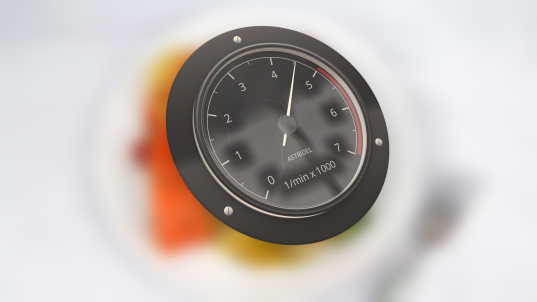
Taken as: 4500 rpm
